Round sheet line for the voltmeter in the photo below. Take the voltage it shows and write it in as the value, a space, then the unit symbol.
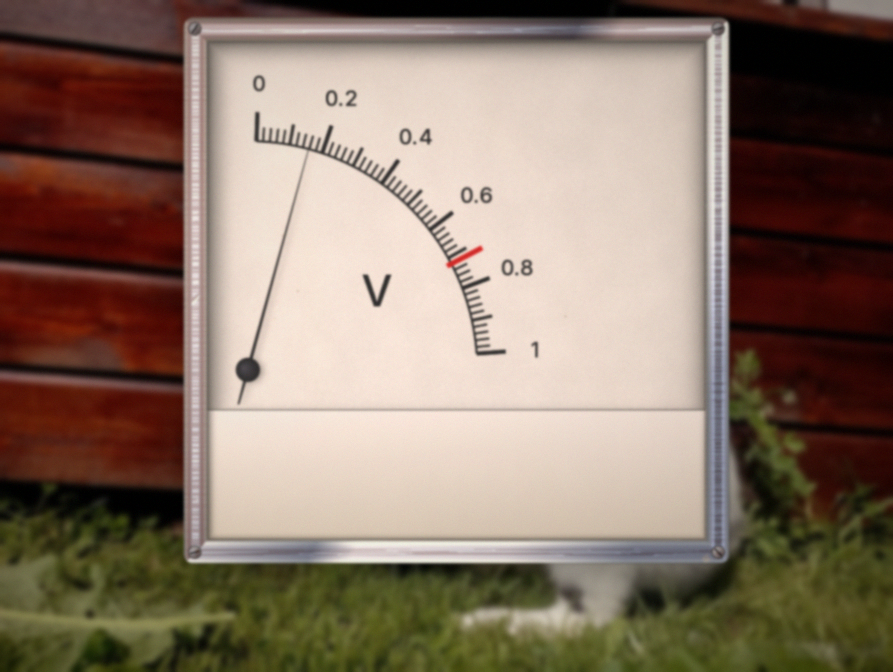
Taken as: 0.16 V
